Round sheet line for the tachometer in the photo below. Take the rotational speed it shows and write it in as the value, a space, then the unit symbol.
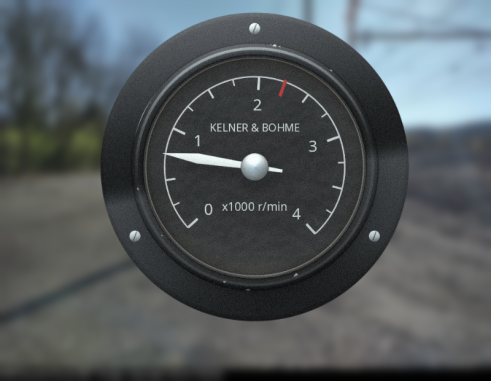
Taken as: 750 rpm
